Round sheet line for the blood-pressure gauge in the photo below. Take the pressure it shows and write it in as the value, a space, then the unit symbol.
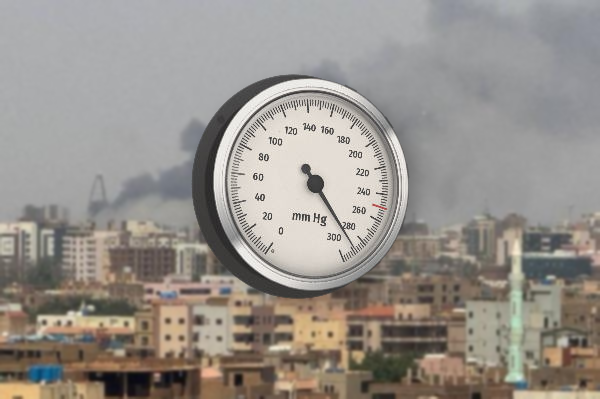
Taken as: 290 mmHg
